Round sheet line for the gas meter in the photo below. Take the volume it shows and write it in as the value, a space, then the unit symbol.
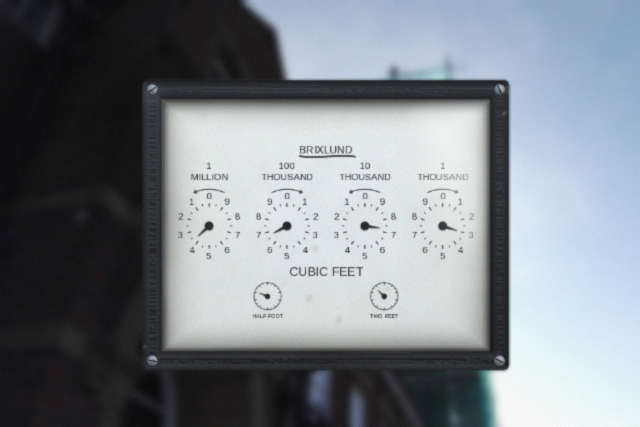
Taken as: 367300 ft³
